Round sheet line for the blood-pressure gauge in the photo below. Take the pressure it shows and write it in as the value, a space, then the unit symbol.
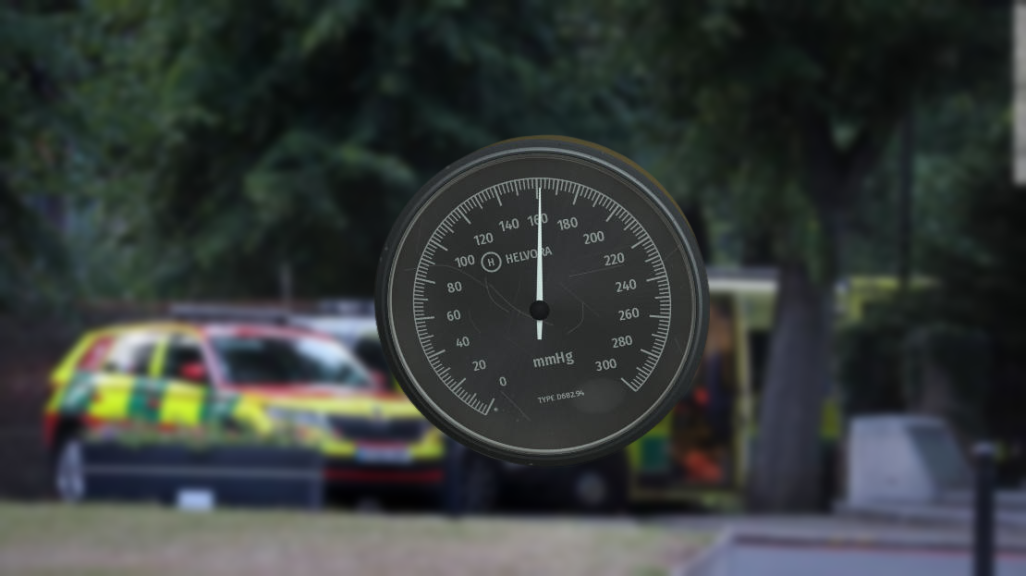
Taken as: 162 mmHg
